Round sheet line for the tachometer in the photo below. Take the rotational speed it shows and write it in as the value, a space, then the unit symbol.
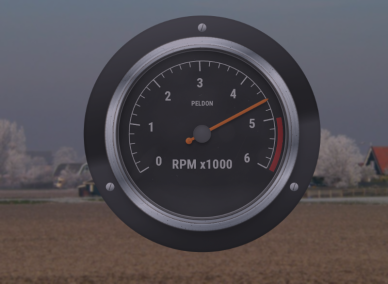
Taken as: 4600 rpm
